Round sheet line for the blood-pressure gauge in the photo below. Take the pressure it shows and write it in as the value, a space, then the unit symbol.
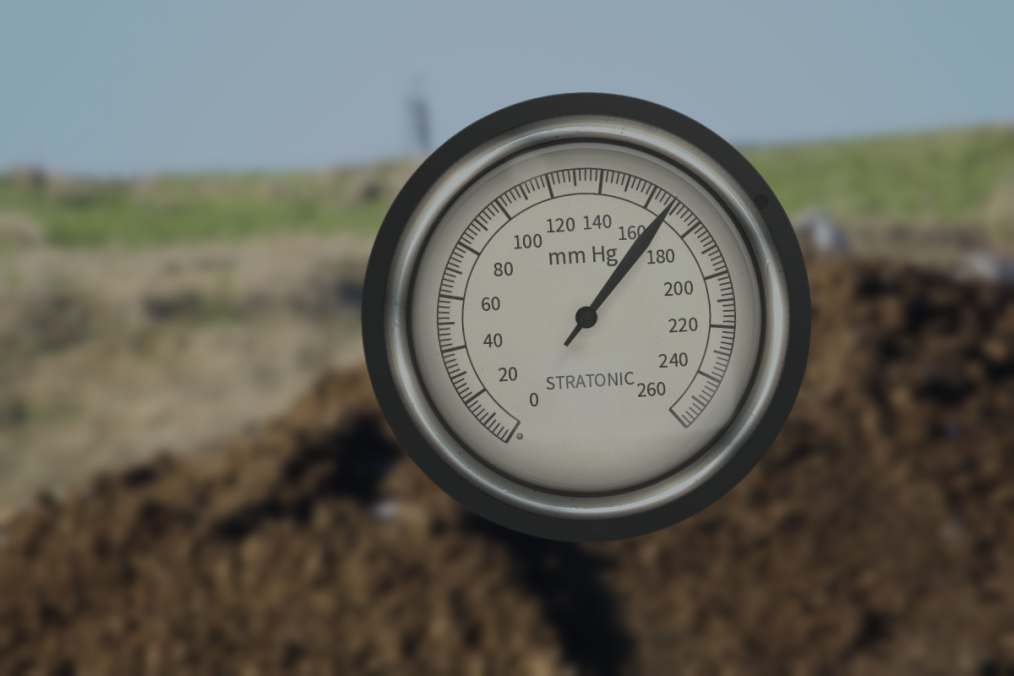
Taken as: 168 mmHg
